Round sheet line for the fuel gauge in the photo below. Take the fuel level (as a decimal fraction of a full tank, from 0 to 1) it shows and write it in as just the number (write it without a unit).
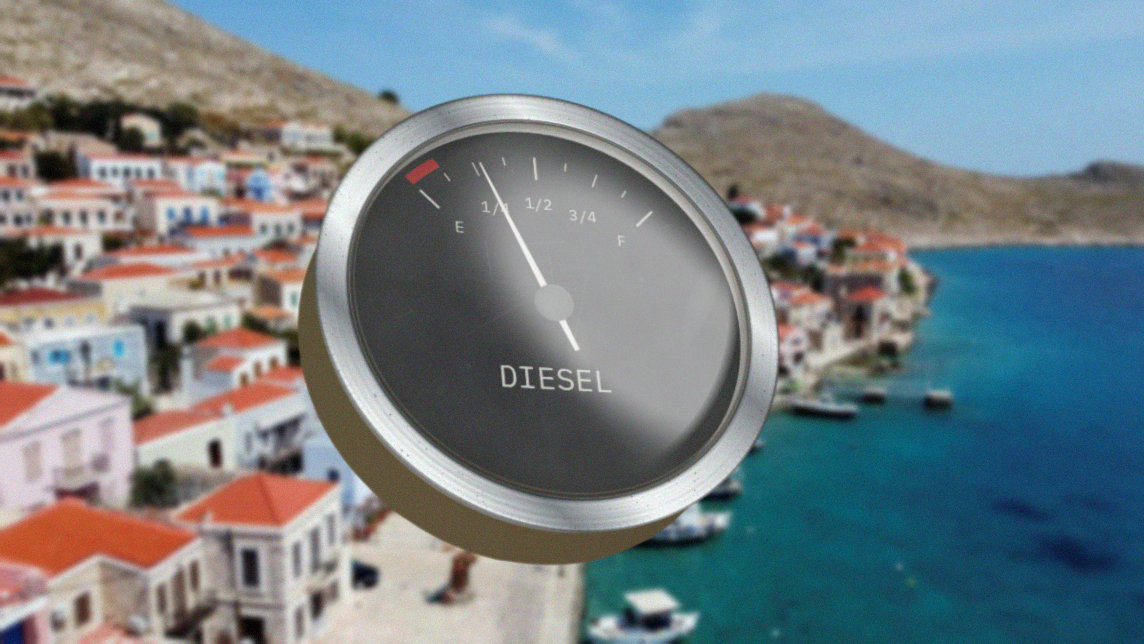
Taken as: 0.25
